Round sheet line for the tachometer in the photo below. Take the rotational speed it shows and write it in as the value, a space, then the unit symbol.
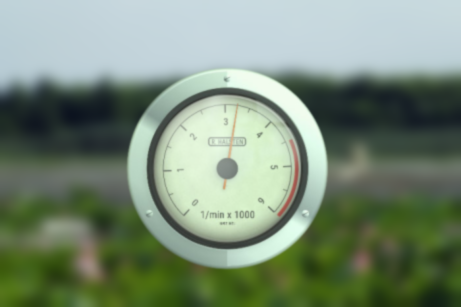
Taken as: 3250 rpm
